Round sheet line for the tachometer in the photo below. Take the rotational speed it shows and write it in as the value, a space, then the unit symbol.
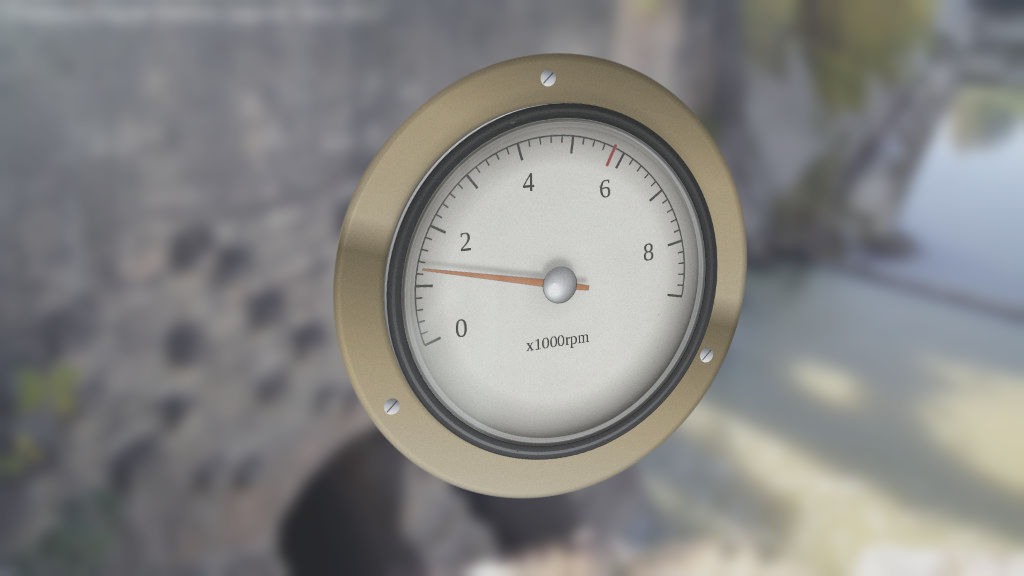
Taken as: 1300 rpm
